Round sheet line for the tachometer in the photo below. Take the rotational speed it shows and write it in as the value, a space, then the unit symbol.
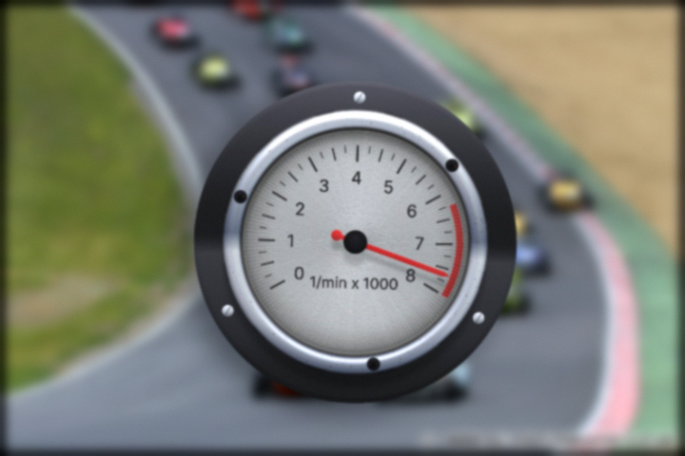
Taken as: 7625 rpm
